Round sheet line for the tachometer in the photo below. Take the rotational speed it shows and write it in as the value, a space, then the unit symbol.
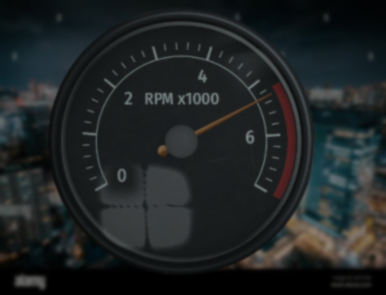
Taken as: 5300 rpm
